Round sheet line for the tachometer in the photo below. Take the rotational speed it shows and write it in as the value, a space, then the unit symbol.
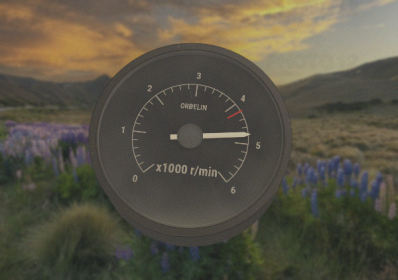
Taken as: 4800 rpm
